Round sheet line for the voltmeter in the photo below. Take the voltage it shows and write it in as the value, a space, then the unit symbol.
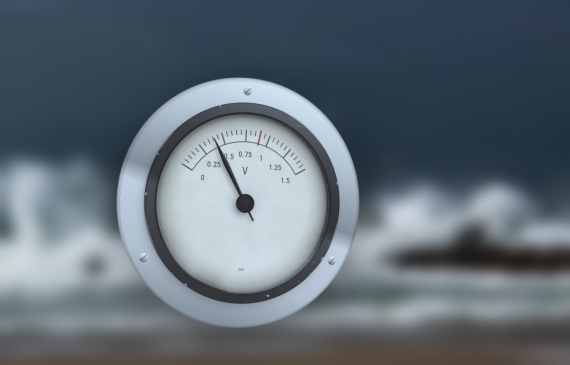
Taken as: 0.4 V
